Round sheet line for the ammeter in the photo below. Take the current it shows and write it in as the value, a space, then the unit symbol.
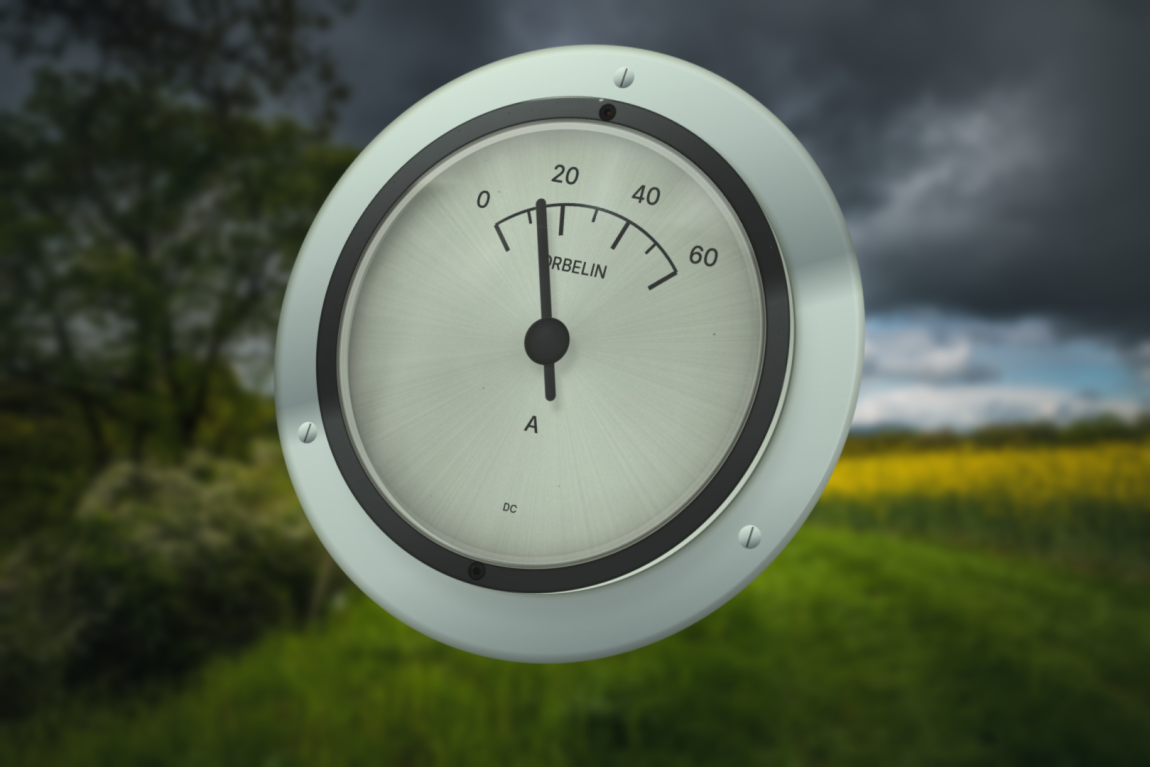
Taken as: 15 A
